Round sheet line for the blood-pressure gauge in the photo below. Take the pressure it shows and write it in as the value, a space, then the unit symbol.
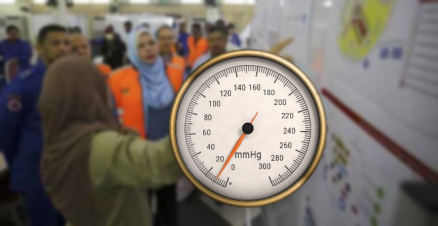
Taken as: 10 mmHg
